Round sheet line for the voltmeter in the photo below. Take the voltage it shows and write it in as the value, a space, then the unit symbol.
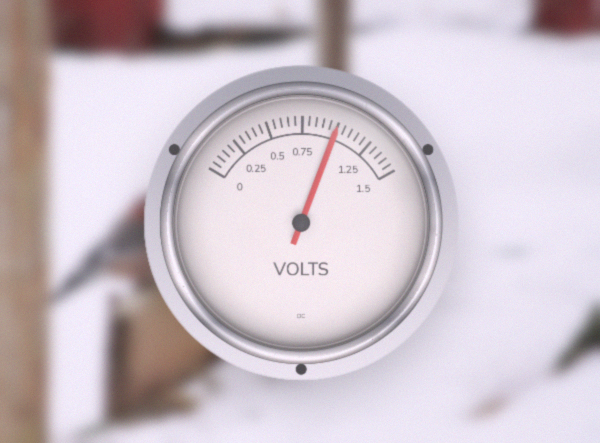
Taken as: 1 V
